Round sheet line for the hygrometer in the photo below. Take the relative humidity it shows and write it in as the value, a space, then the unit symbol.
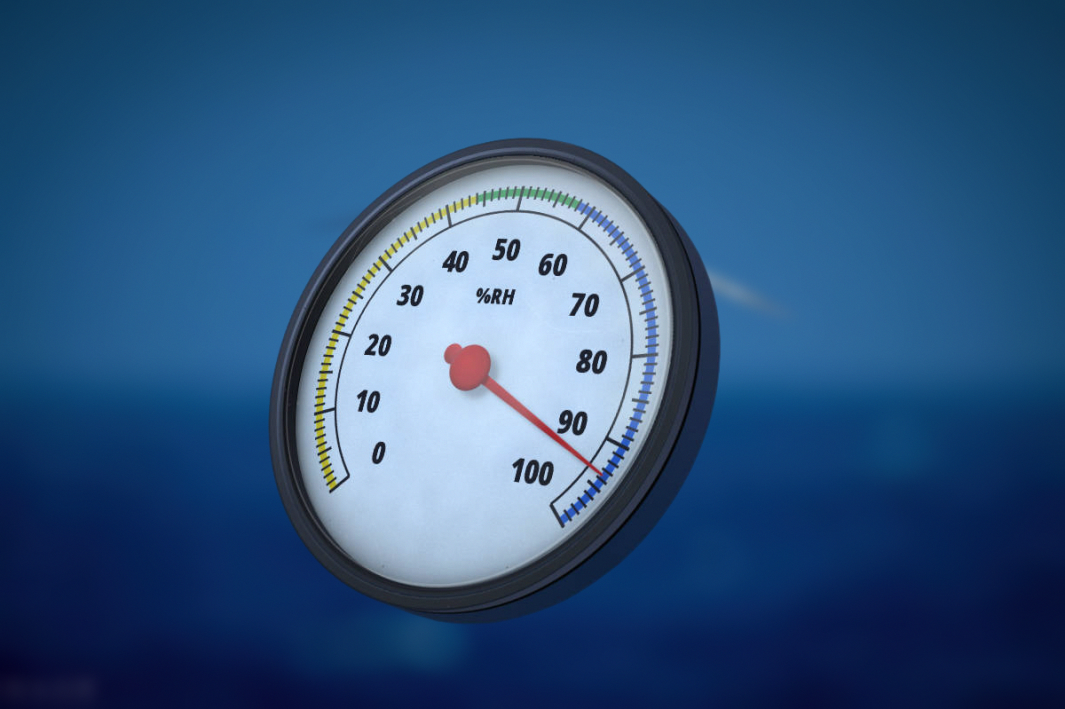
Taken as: 93.5 %
